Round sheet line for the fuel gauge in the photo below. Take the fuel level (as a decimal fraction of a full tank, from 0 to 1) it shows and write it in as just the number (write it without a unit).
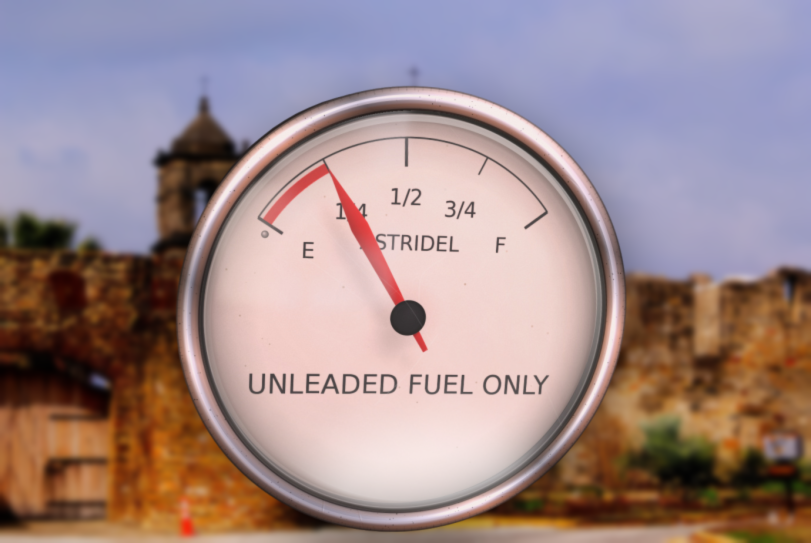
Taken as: 0.25
